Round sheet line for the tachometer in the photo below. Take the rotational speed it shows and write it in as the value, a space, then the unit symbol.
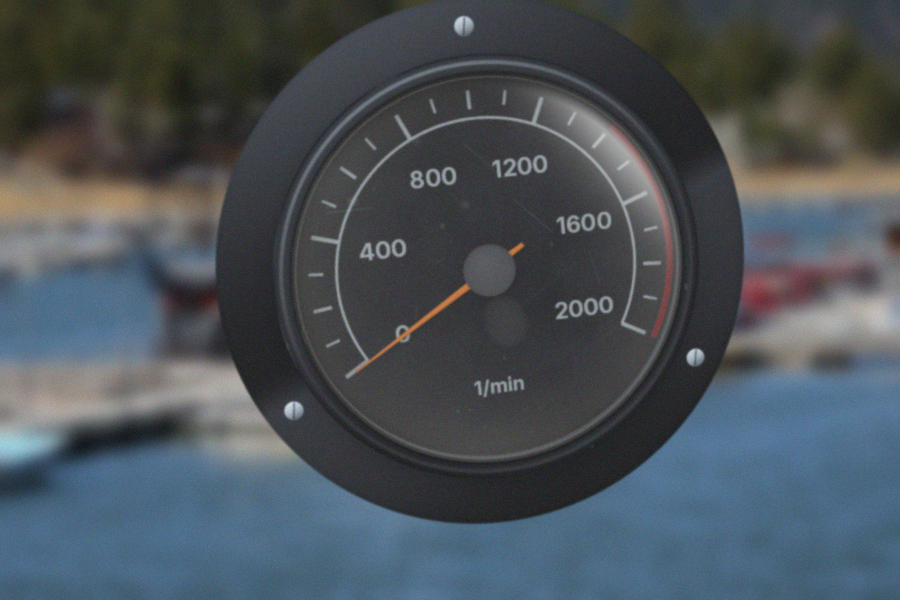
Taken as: 0 rpm
